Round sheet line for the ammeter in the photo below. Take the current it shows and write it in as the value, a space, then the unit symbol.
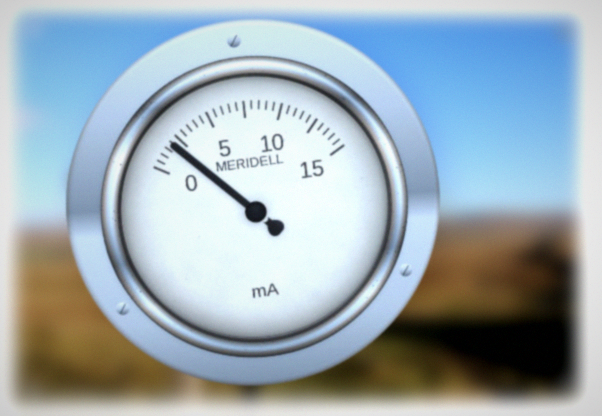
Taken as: 2 mA
